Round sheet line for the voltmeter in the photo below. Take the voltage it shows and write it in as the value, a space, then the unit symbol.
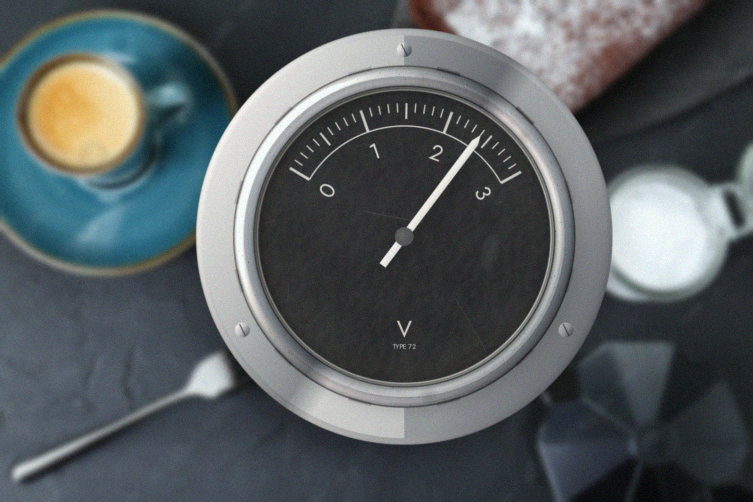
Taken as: 2.4 V
